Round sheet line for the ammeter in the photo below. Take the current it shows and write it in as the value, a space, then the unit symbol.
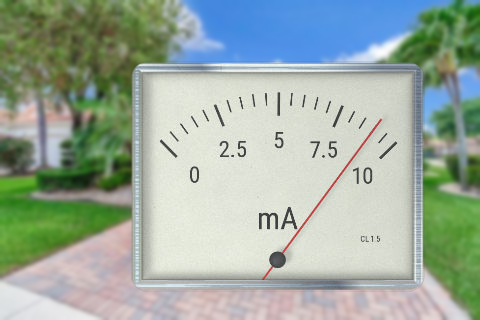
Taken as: 9 mA
